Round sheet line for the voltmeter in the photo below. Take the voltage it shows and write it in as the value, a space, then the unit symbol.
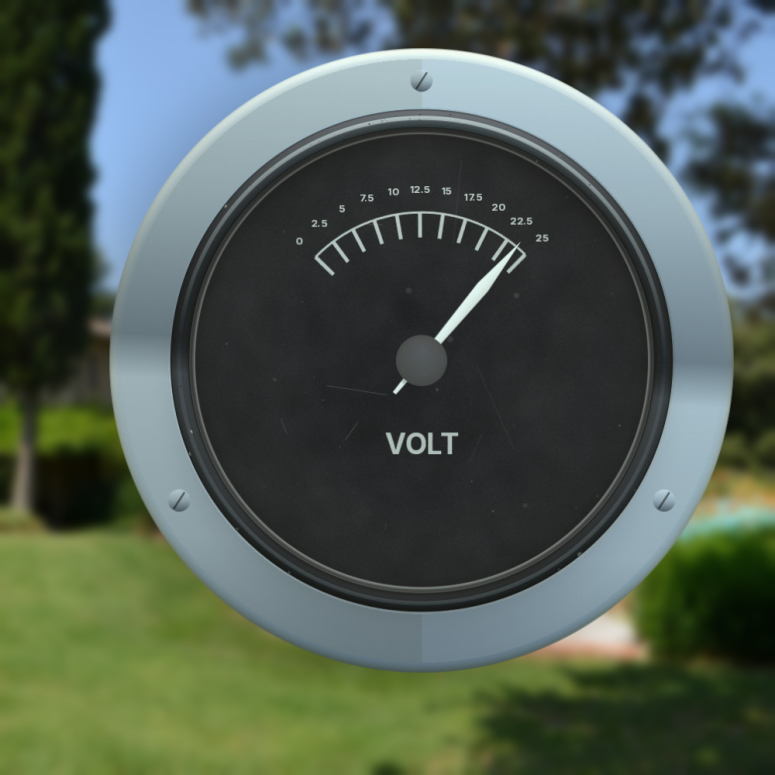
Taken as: 23.75 V
